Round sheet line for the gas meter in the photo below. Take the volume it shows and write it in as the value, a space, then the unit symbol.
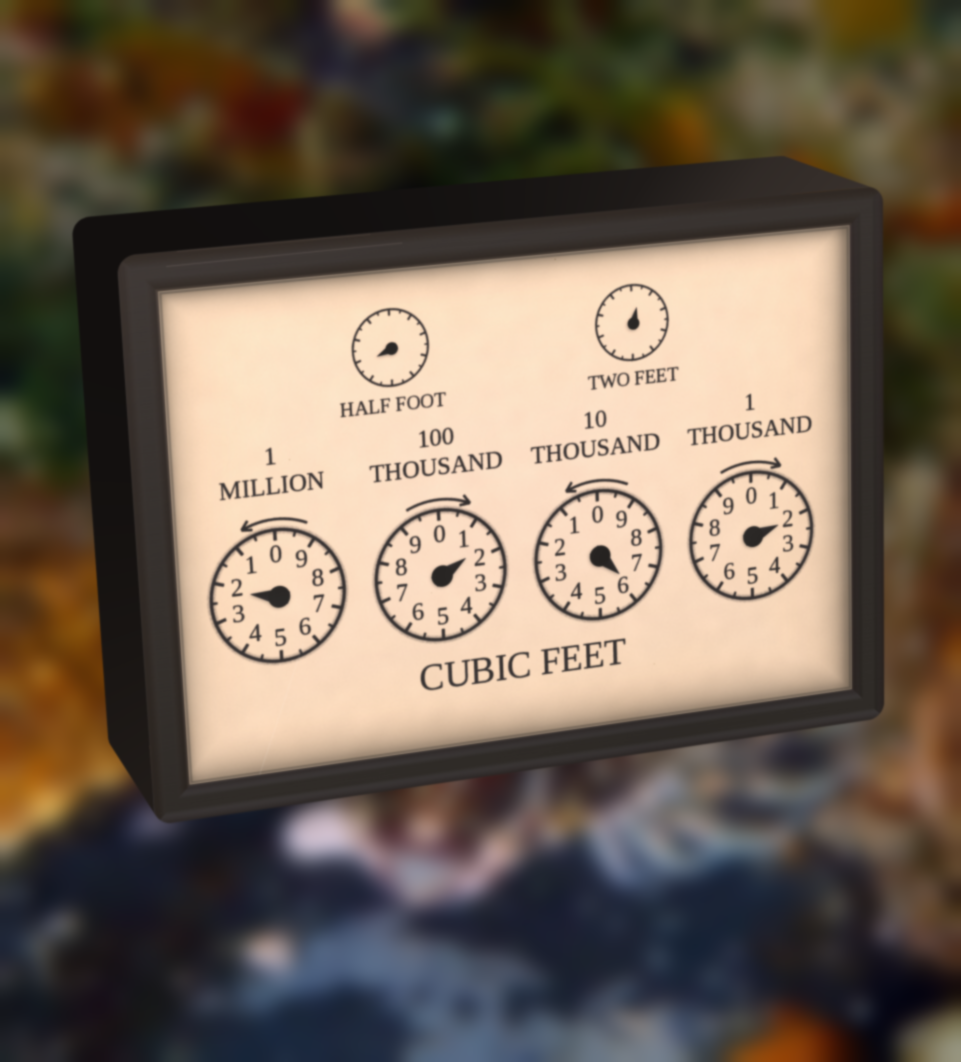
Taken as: 216200 ft³
